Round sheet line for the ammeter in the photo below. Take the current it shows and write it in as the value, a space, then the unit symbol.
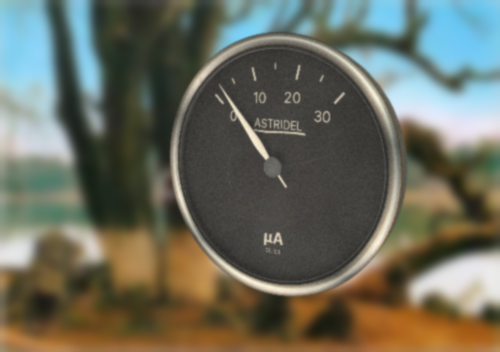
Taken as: 2.5 µA
